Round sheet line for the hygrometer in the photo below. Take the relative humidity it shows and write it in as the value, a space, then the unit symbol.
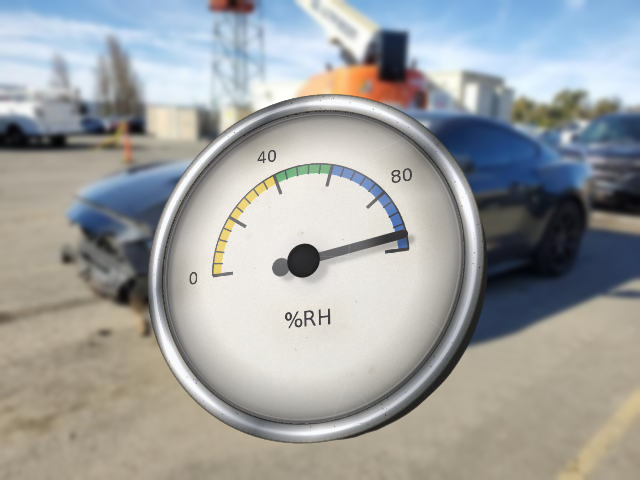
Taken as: 96 %
